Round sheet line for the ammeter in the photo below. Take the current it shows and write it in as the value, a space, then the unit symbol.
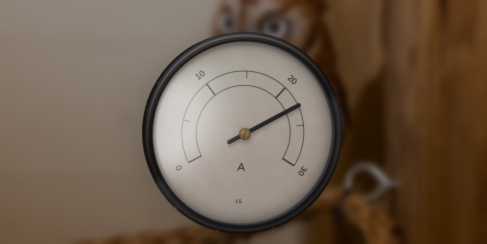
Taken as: 22.5 A
